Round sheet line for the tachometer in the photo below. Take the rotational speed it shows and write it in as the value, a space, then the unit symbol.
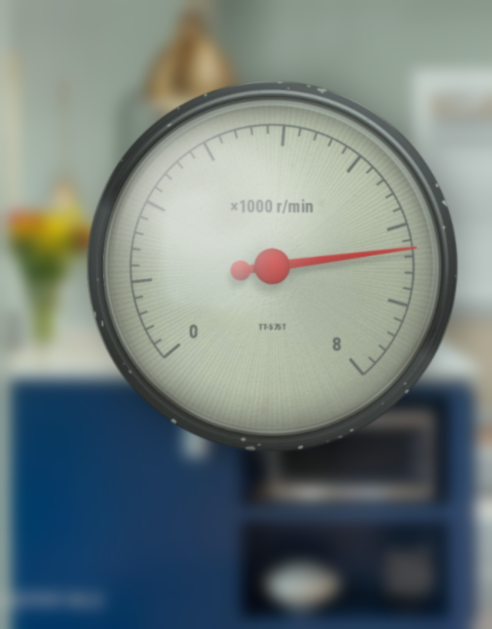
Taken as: 6300 rpm
